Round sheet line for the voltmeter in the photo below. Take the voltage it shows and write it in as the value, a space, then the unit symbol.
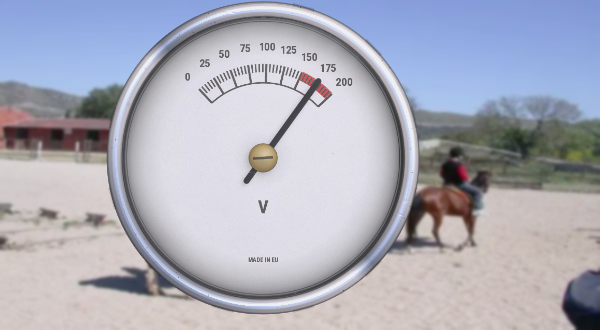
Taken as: 175 V
